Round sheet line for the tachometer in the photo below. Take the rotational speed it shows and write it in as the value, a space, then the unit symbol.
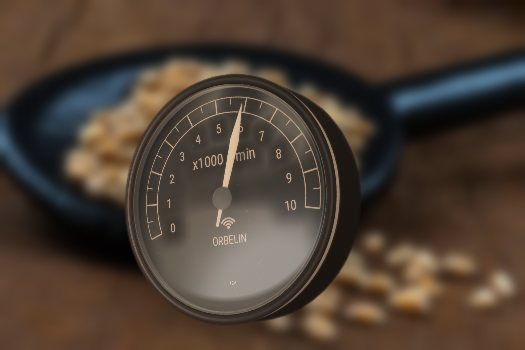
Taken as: 6000 rpm
